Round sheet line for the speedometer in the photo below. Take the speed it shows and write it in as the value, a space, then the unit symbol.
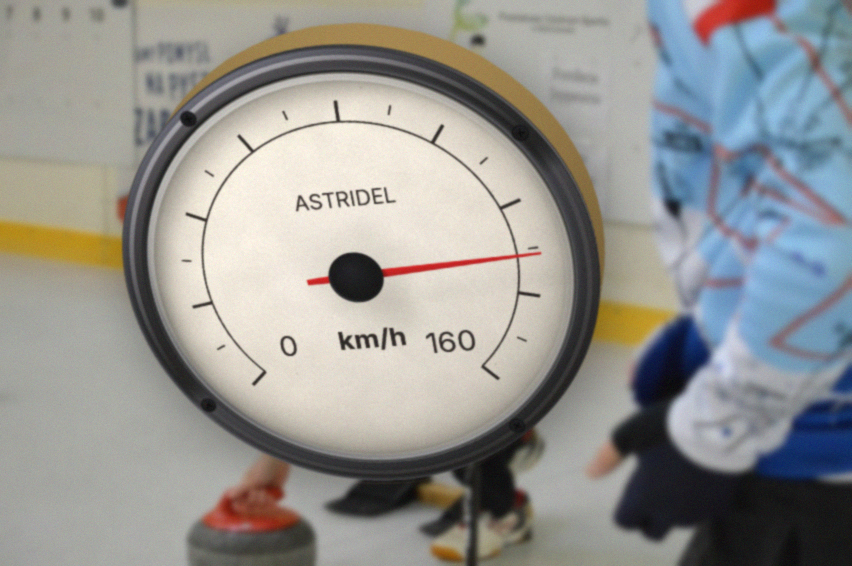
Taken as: 130 km/h
